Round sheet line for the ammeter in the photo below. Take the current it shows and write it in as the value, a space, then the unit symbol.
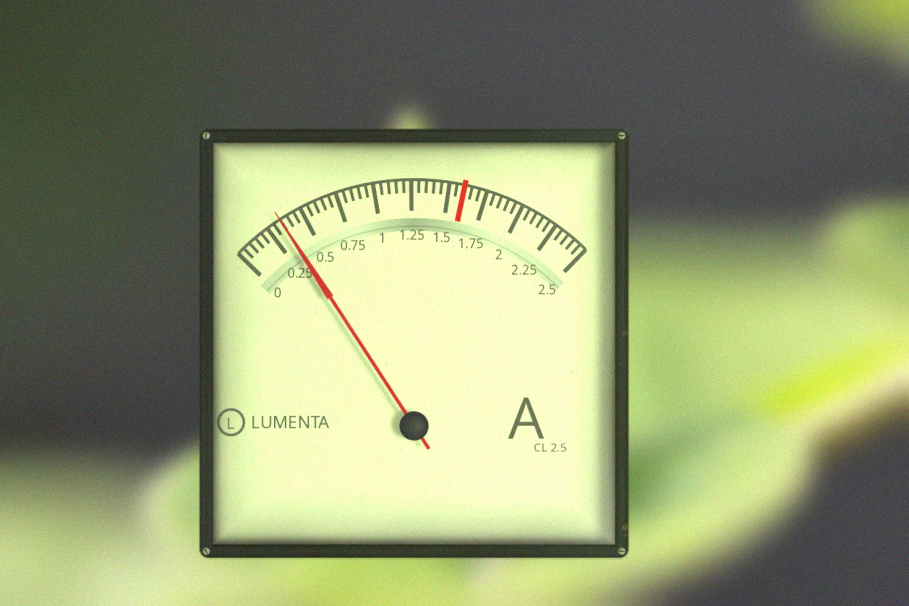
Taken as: 0.35 A
